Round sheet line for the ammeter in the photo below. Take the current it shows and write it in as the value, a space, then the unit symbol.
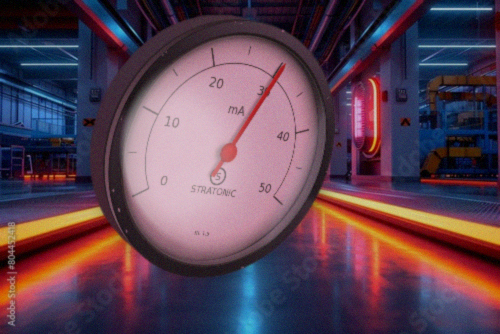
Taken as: 30 mA
